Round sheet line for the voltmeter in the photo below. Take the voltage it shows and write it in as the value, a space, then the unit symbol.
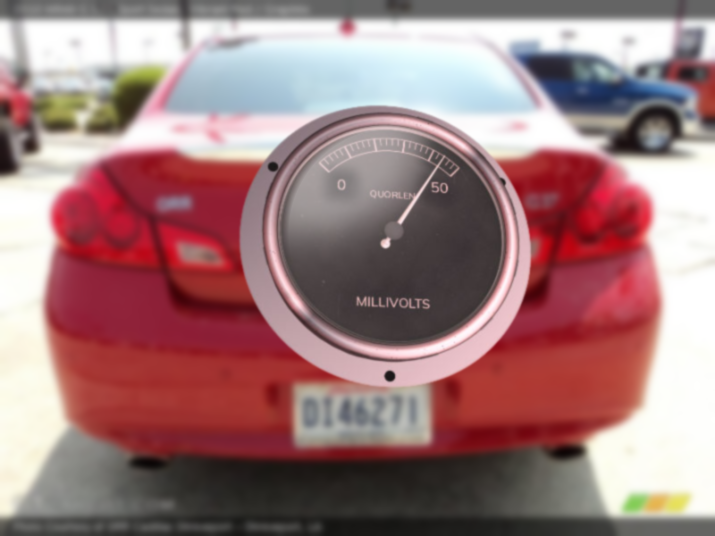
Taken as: 44 mV
